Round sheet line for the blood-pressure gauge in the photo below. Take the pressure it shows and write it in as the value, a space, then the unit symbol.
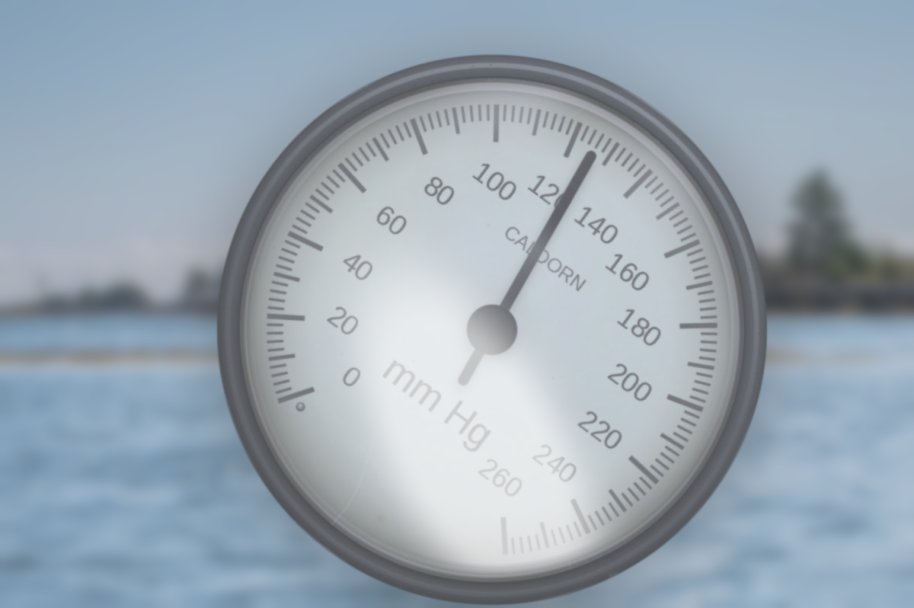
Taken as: 126 mmHg
